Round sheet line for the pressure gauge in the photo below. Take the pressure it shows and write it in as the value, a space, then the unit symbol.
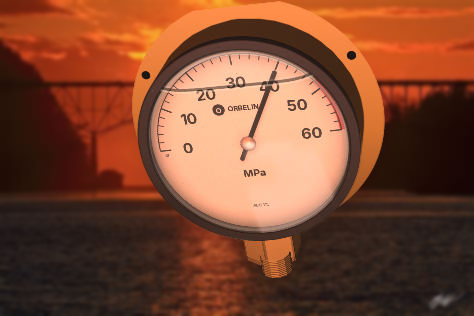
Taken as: 40 MPa
